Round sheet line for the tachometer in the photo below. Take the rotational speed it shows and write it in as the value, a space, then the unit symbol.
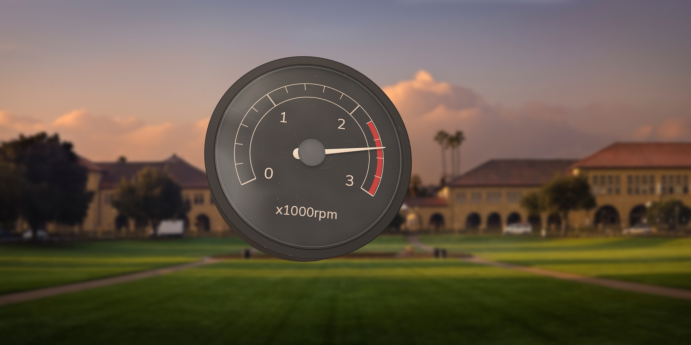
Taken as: 2500 rpm
